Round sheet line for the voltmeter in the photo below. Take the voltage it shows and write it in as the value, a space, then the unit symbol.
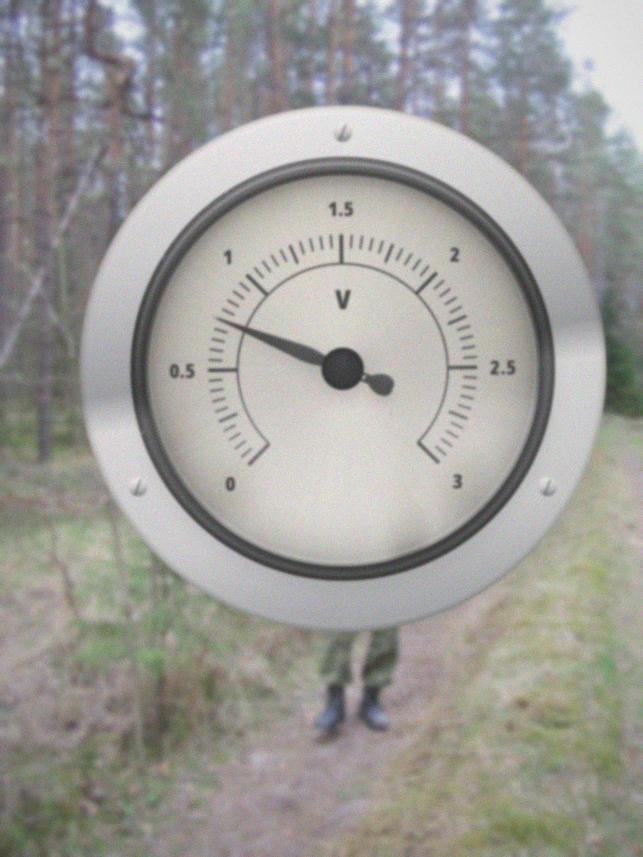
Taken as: 0.75 V
